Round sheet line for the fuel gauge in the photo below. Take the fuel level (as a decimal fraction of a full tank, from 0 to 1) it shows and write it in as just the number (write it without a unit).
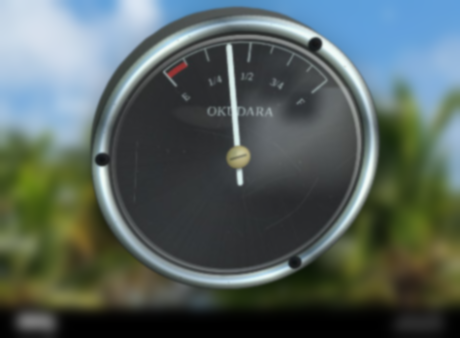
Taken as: 0.375
